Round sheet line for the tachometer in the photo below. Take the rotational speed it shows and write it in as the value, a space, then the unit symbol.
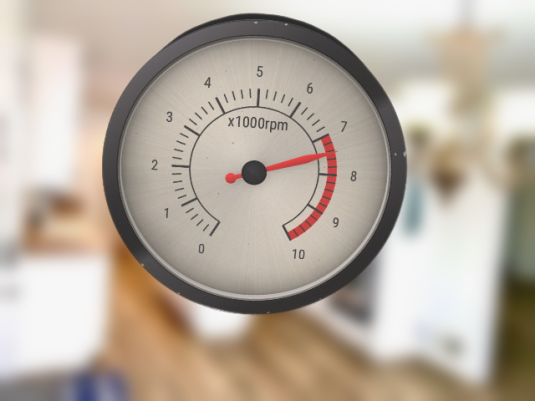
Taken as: 7400 rpm
